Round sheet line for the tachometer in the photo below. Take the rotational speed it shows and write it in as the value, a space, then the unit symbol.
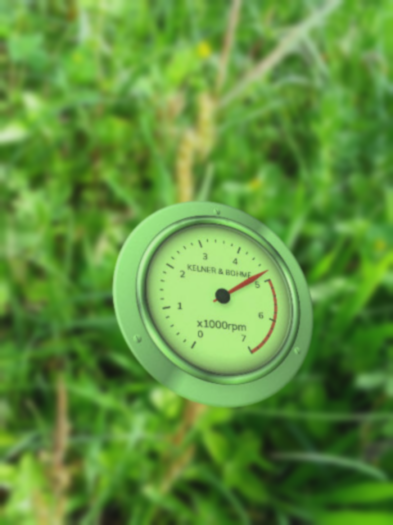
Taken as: 4800 rpm
